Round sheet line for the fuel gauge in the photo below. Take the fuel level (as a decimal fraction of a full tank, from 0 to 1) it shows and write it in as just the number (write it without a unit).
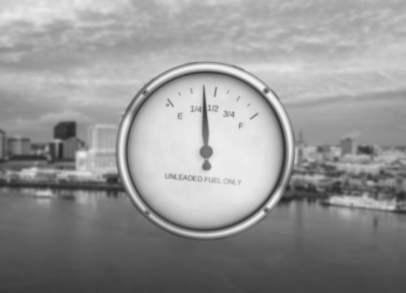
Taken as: 0.375
